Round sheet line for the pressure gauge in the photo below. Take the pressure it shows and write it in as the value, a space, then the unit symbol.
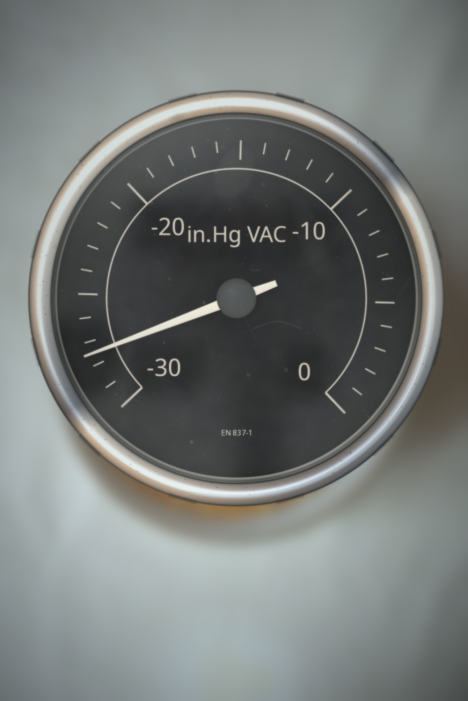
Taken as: -27.5 inHg
